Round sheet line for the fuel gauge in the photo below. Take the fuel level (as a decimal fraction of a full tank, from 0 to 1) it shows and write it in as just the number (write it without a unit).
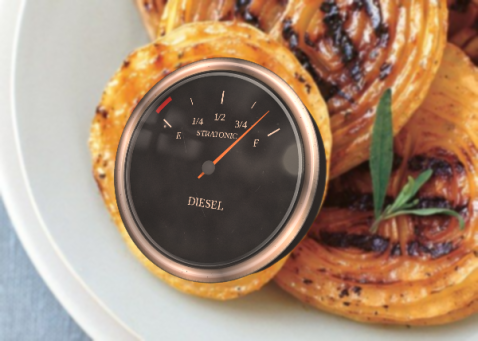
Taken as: 0.875
